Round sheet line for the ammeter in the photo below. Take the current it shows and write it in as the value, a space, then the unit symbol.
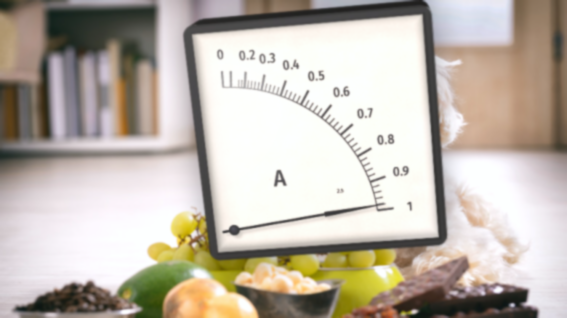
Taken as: 0.98 A
